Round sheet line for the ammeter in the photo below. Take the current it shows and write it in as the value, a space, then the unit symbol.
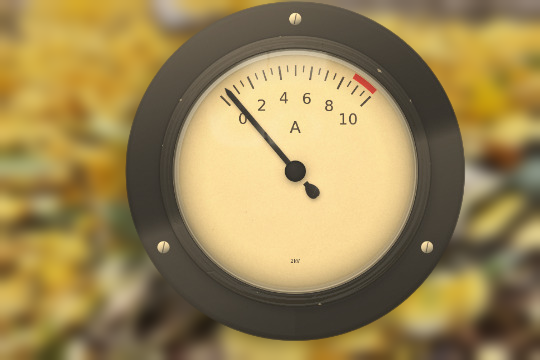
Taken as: 0.5 A
